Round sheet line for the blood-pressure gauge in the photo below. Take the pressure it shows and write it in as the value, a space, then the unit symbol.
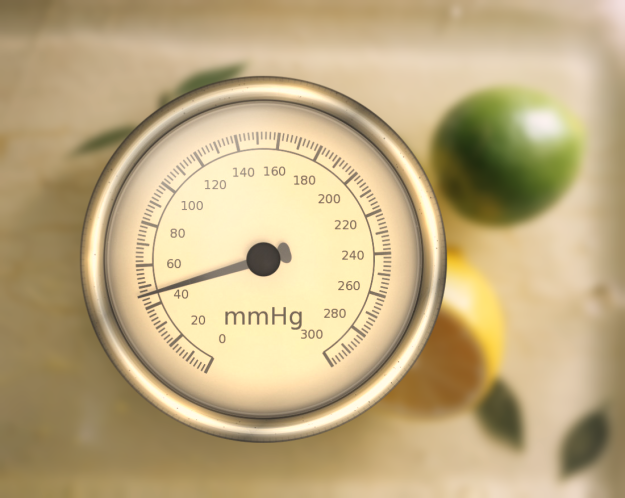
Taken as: 46 mmHg
